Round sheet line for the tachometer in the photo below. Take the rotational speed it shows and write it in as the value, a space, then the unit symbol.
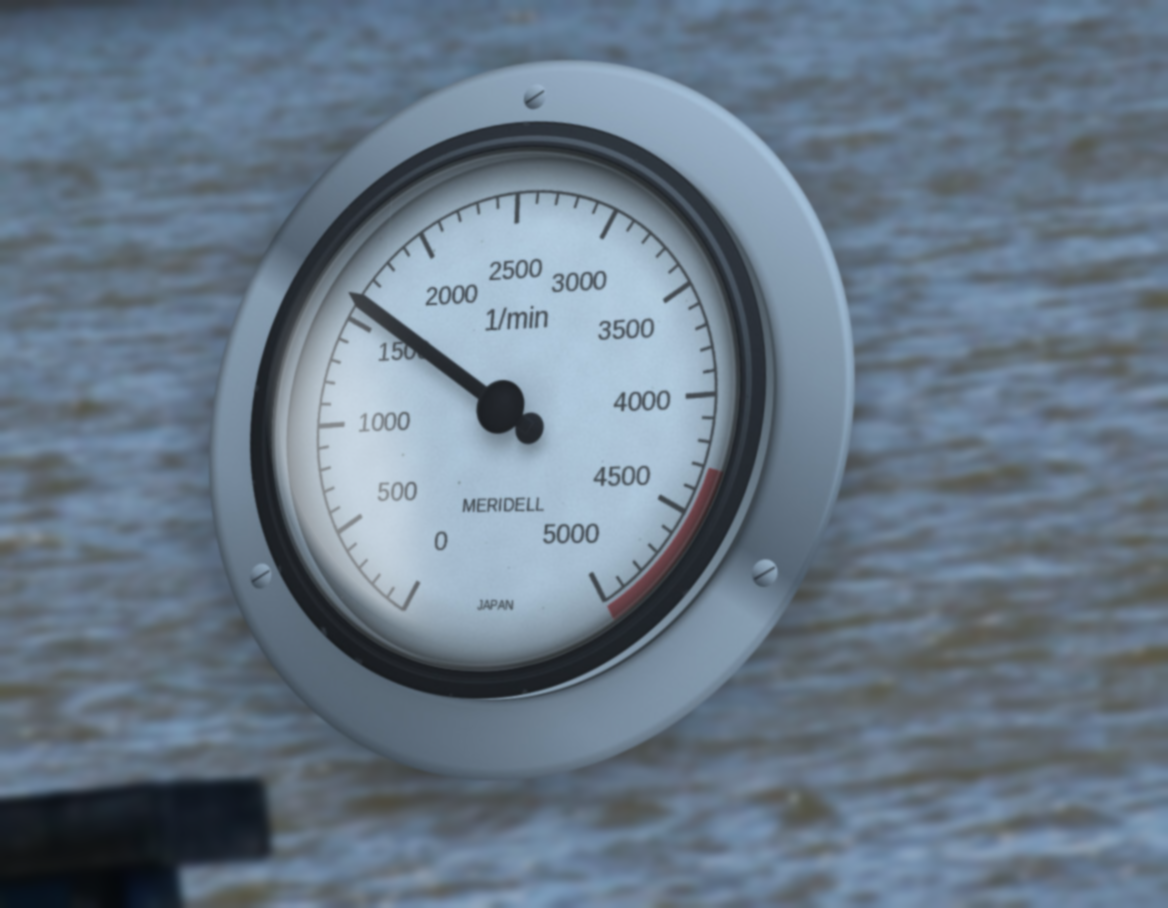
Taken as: 1600 rpm
